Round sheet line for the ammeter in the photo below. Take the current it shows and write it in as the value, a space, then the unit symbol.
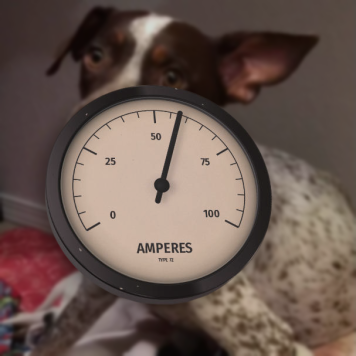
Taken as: 57.5 A
